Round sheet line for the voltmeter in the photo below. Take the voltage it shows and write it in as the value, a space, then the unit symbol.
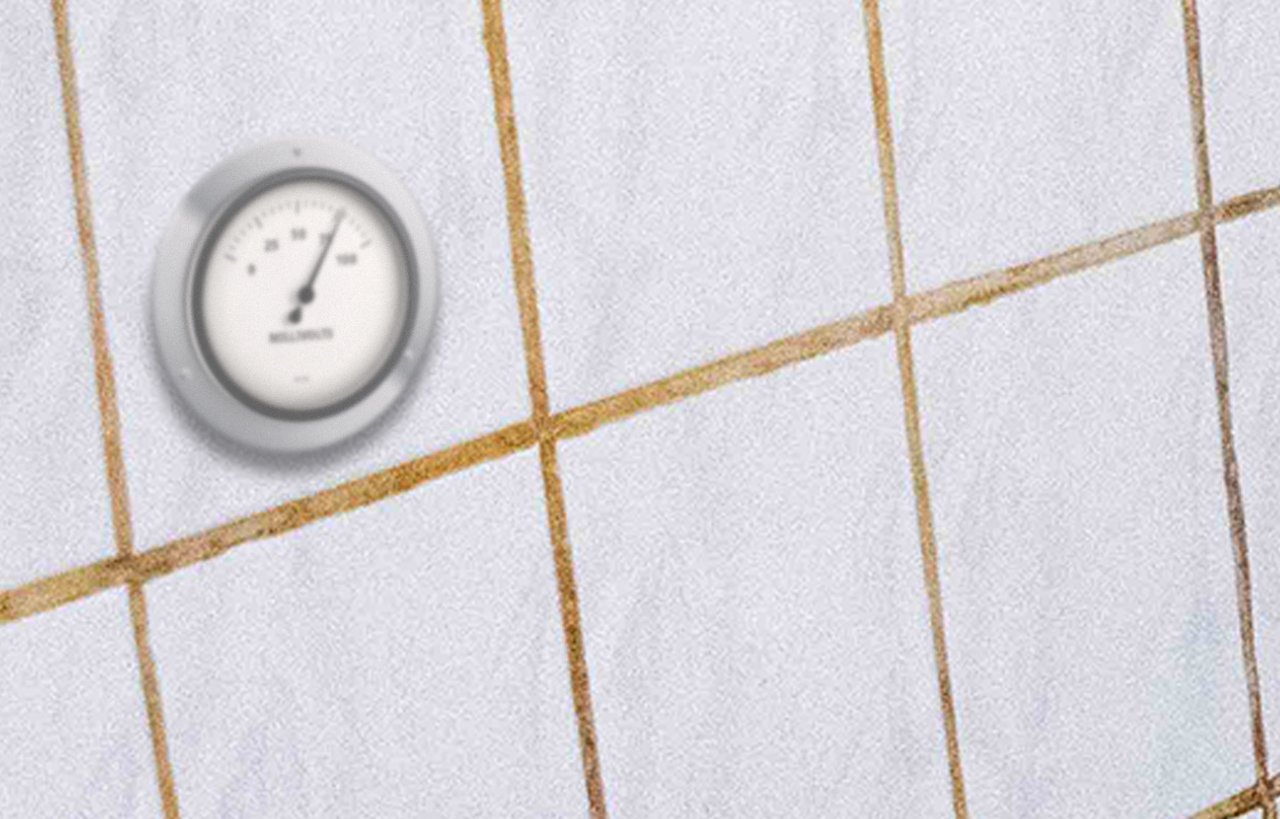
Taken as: 75 mV
